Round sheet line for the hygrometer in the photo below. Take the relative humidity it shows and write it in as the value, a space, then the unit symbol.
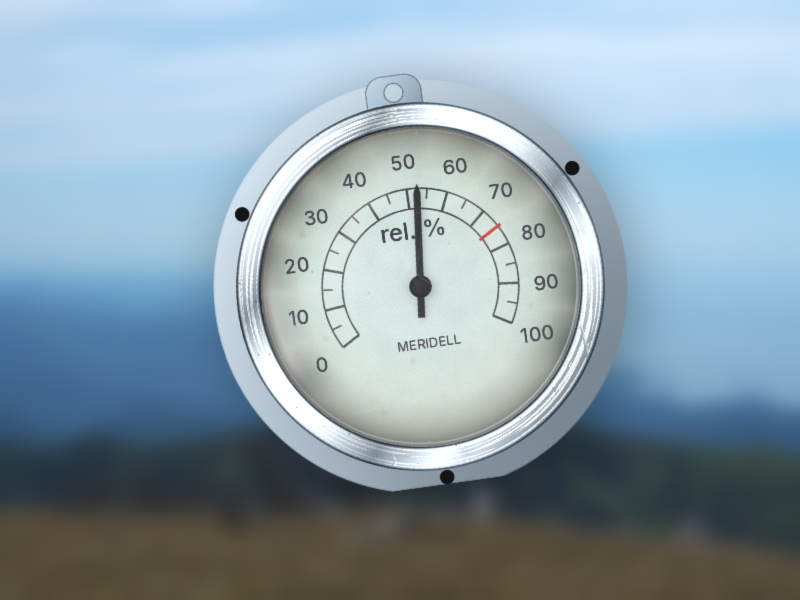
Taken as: 52.5 %
